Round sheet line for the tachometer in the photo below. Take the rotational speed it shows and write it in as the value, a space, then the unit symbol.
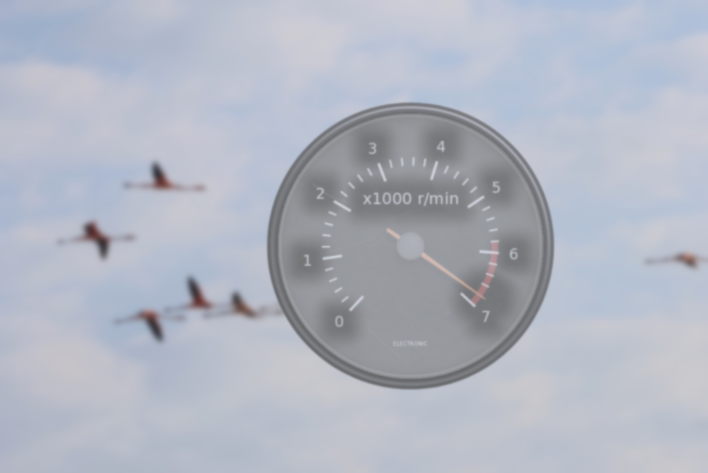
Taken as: 6800 rpm
